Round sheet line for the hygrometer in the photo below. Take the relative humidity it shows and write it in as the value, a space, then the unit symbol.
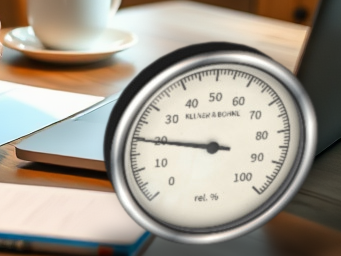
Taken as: 20 %
